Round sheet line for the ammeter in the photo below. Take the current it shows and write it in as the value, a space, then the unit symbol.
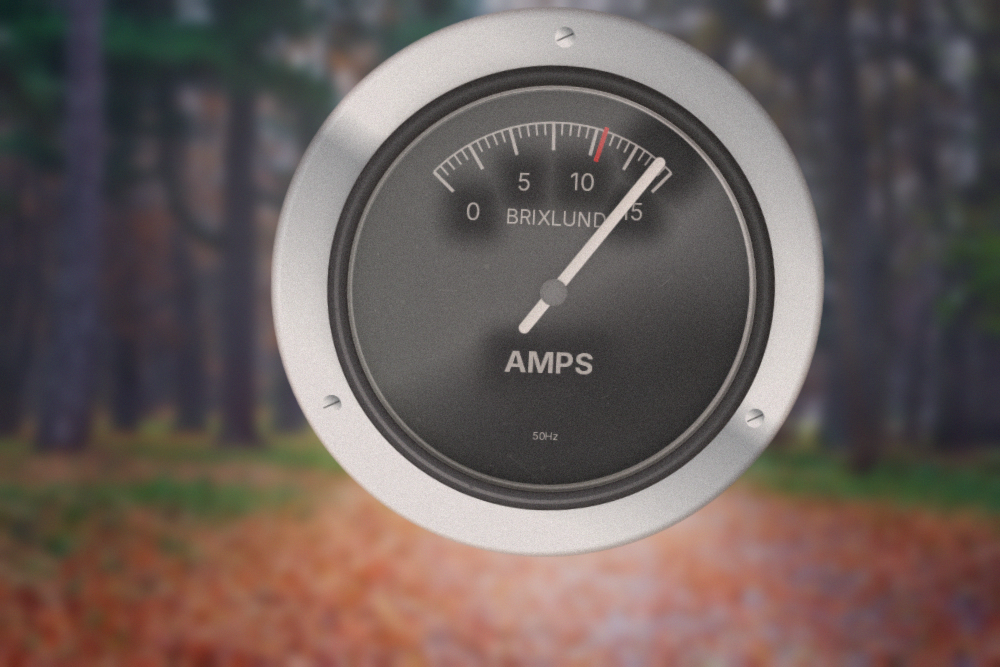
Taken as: 14 A
